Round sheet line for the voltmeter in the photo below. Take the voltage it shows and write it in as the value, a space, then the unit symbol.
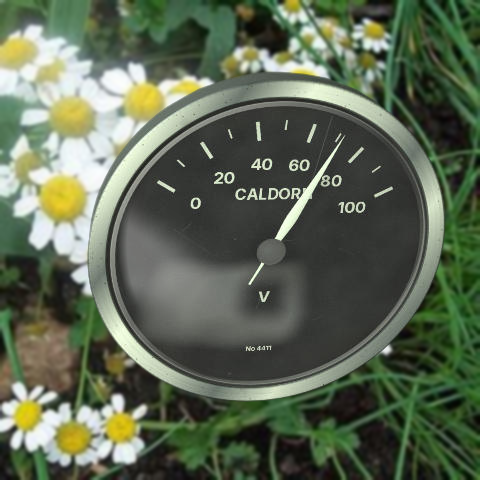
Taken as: 70 V
